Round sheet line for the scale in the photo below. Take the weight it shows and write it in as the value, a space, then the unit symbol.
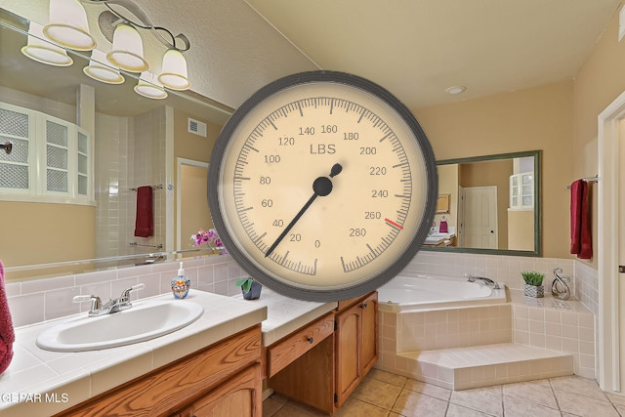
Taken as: 30 lb
